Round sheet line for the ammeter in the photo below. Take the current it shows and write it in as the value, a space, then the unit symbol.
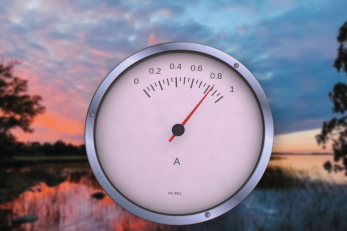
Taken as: 0.85 A
